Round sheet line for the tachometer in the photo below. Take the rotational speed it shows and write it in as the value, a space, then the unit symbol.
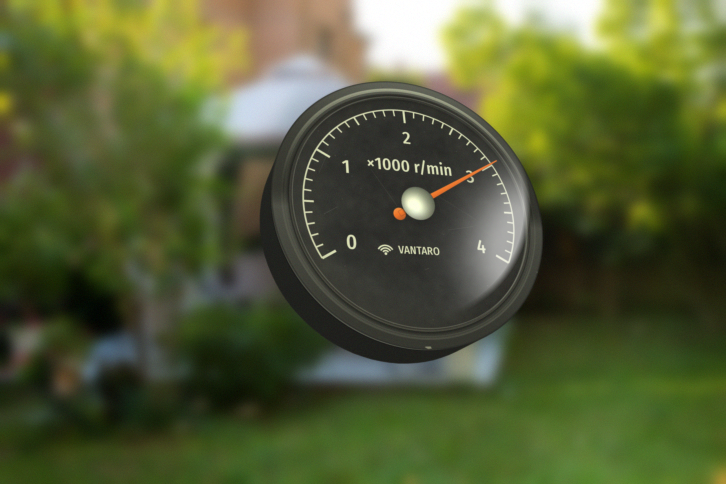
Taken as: 3000 rpm
